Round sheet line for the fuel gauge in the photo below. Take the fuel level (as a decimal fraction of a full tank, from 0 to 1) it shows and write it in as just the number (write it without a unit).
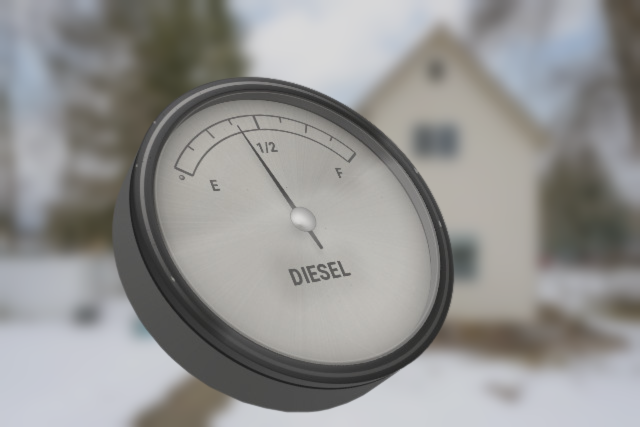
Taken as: 0.375
